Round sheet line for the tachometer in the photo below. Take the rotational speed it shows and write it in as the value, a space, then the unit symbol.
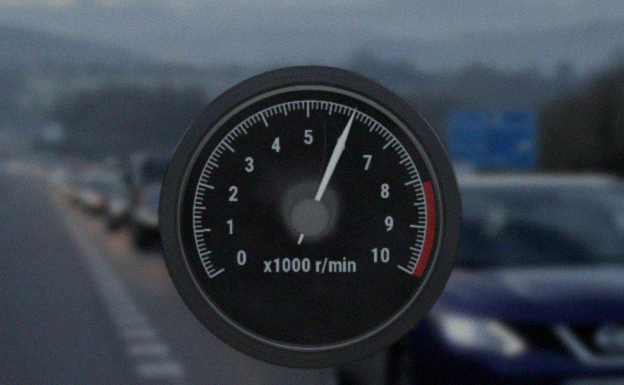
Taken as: 6000 rpm
